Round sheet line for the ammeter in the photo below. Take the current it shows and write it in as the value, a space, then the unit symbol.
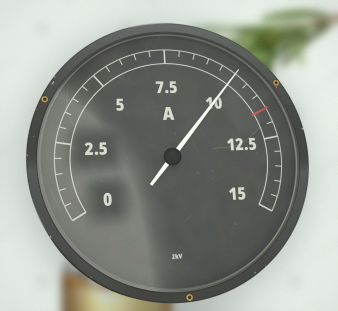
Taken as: 10 A
